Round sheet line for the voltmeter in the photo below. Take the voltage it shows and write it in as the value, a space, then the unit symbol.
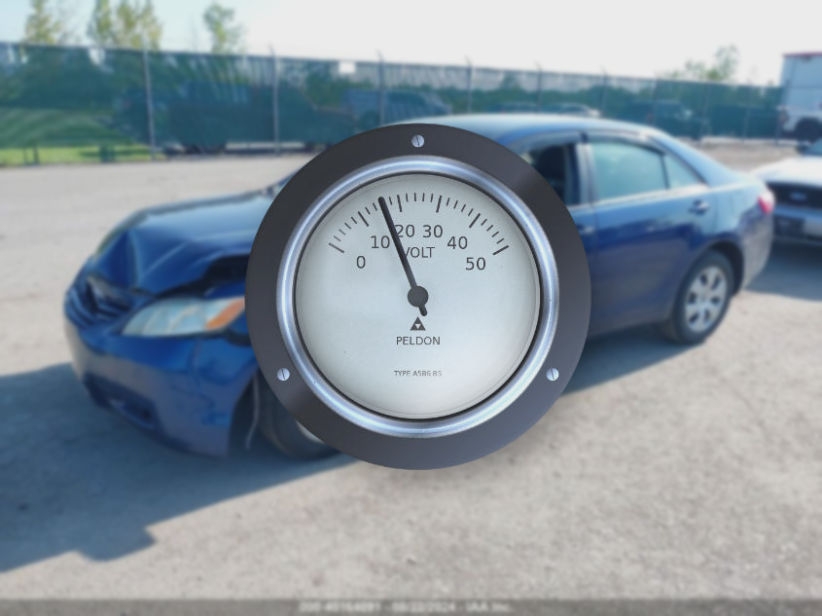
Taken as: 16 V
